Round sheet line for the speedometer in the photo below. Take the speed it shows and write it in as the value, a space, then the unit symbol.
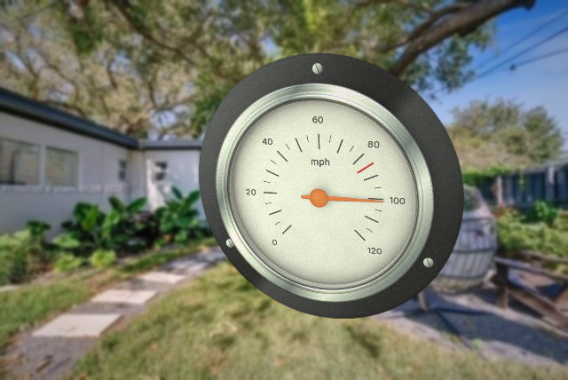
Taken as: 100 mph
